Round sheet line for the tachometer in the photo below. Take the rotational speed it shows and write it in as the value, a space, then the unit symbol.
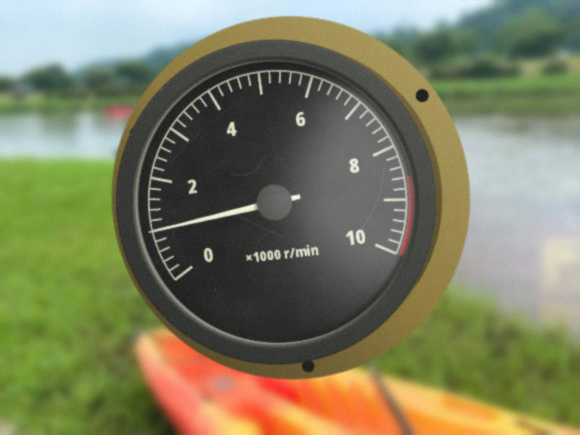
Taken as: 1000 rpm
